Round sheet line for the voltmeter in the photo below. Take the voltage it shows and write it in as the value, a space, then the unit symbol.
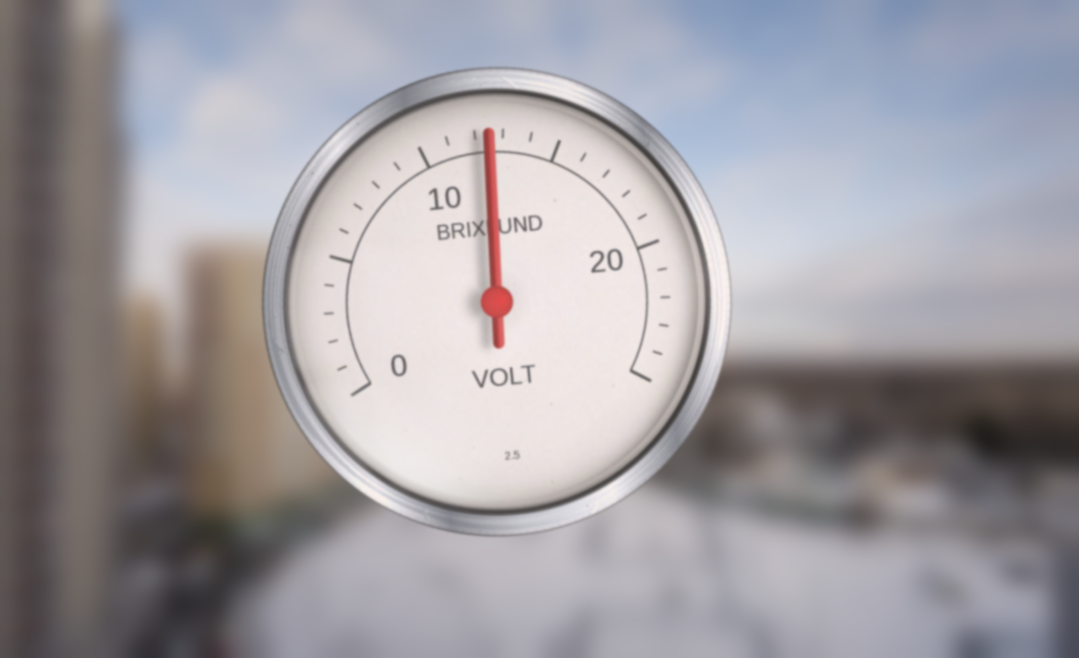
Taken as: 12.5 V
